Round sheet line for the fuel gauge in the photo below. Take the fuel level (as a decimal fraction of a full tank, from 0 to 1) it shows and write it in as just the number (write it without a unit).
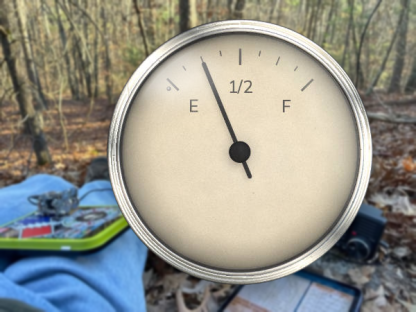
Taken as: 0.25
